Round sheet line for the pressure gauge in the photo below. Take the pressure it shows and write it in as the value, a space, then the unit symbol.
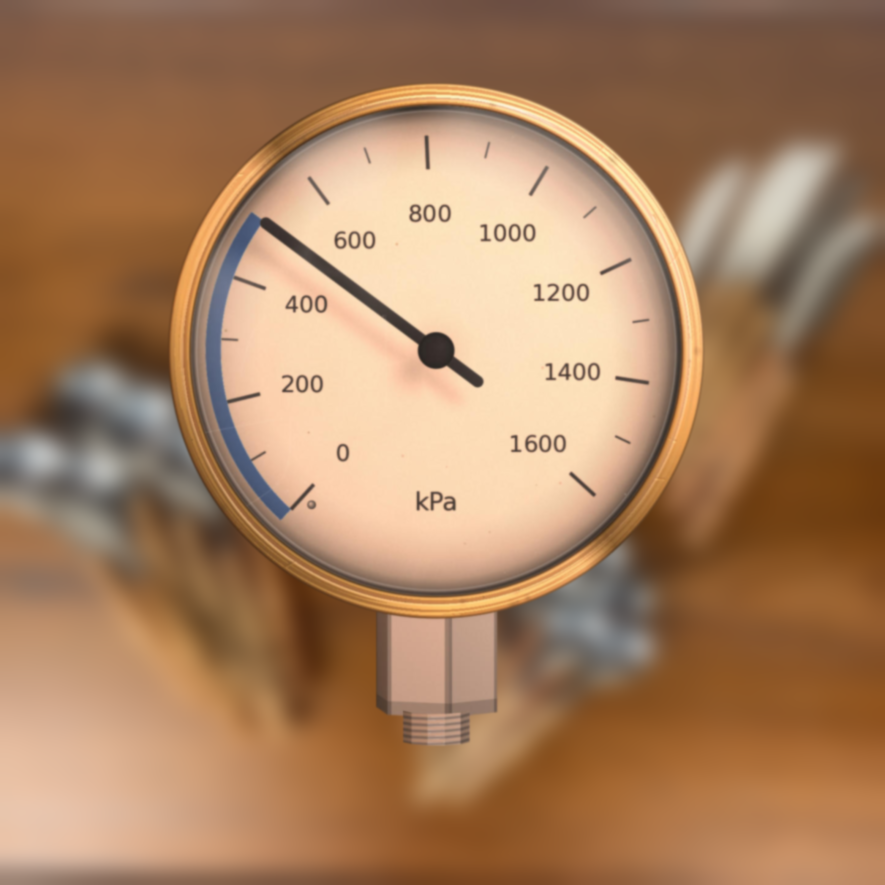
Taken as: 500 kPa
